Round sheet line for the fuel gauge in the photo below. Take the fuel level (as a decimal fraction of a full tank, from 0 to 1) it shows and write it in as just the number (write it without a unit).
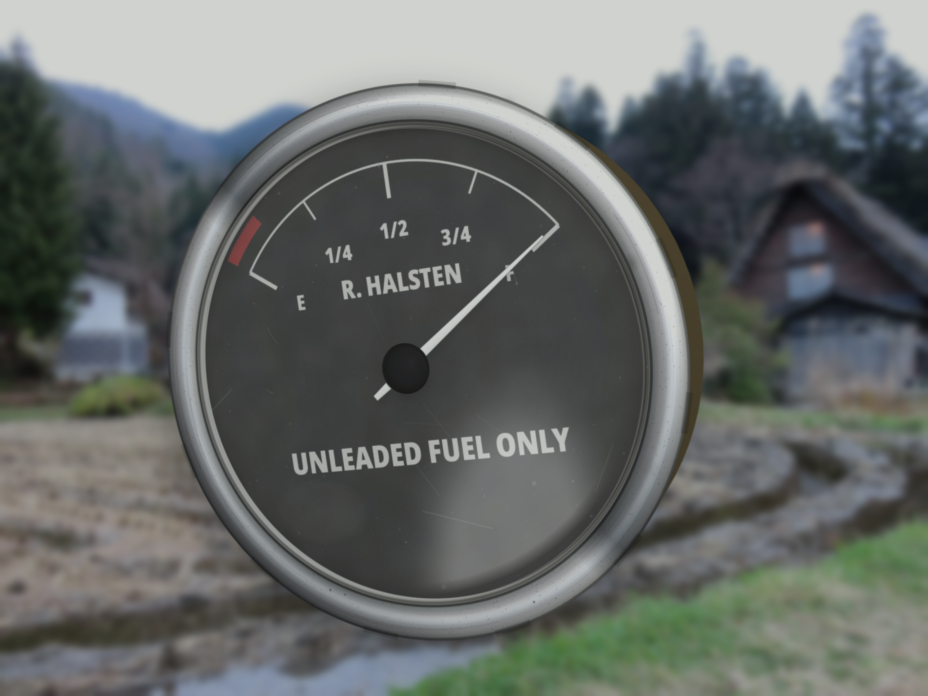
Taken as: 1
